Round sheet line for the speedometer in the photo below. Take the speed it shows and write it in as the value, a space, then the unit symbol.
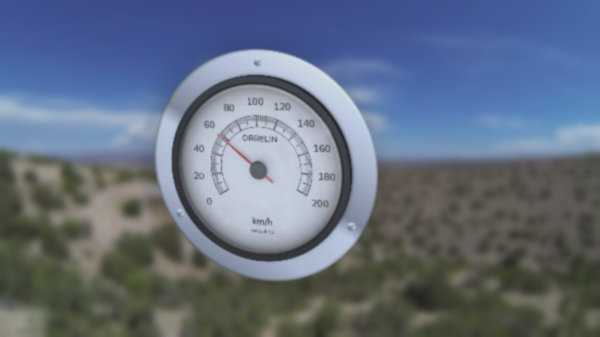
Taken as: 60 km/h
